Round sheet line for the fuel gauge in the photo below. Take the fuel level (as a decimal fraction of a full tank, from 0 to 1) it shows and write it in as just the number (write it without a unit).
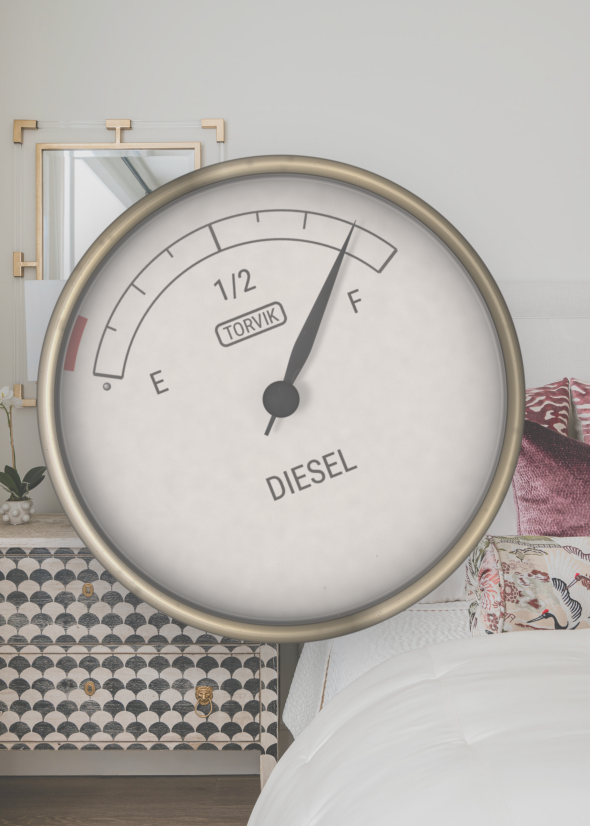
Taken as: 0.875
